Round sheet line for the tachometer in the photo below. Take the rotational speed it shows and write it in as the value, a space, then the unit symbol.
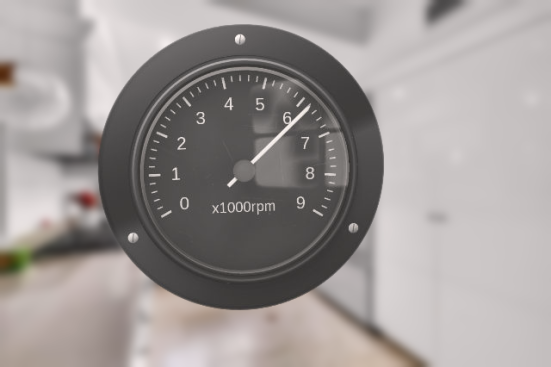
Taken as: 6200 rpm
